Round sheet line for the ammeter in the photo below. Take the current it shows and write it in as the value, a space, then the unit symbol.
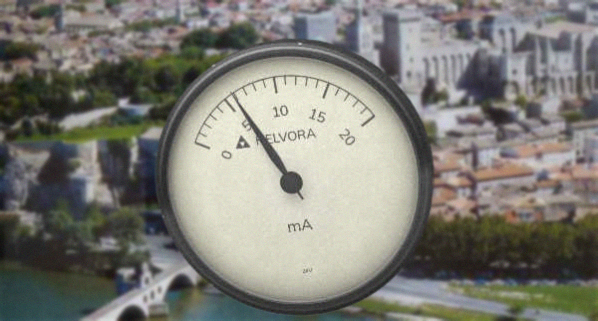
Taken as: 6 mA
